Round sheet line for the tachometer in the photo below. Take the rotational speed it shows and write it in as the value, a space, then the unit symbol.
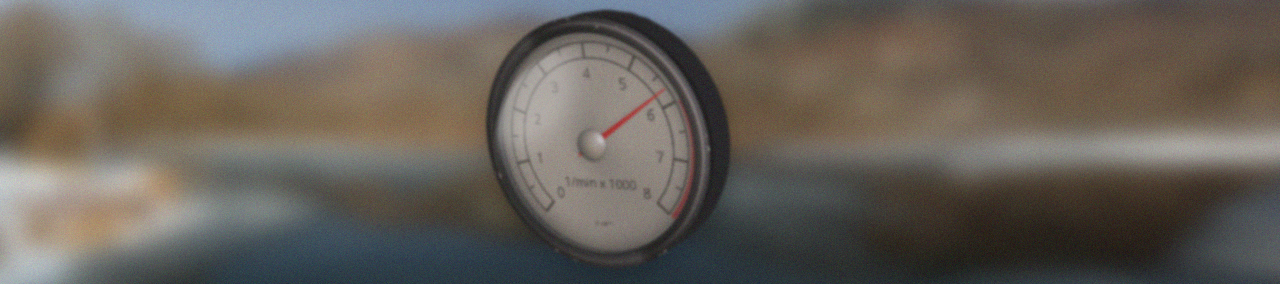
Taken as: 5750 rpm
